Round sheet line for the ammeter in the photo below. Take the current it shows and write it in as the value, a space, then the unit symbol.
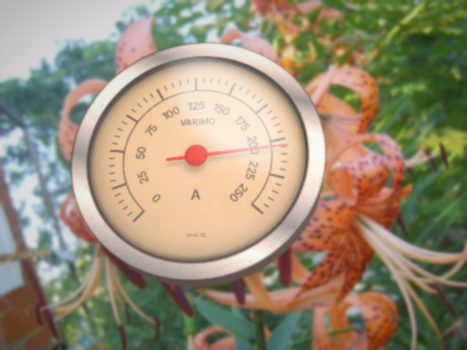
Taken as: 205 A
